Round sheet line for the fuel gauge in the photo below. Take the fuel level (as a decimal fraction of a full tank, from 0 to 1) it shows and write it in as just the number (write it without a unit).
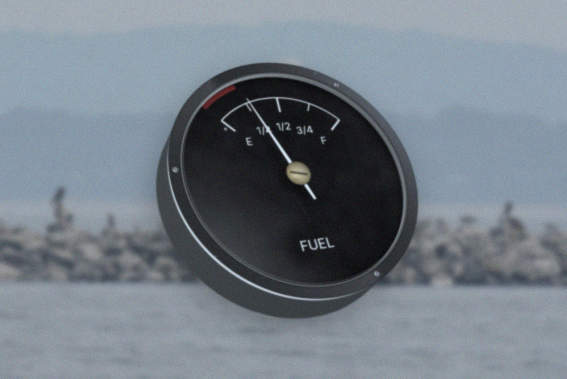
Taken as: 0.25
